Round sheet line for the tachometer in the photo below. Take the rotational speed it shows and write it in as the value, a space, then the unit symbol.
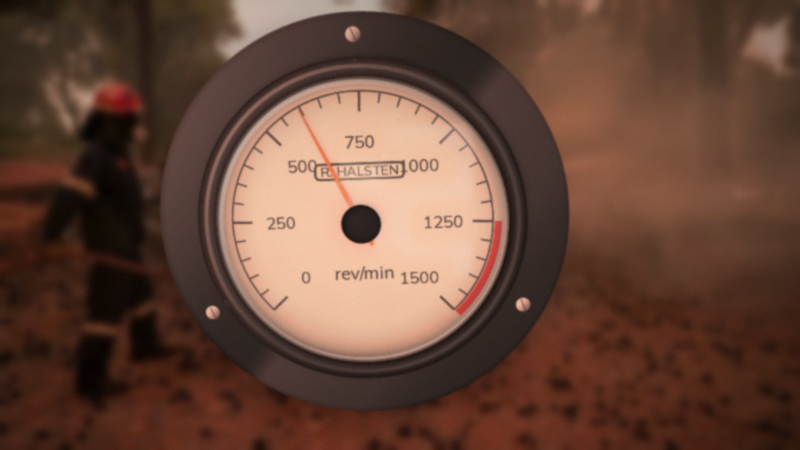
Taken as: 600 rpm
